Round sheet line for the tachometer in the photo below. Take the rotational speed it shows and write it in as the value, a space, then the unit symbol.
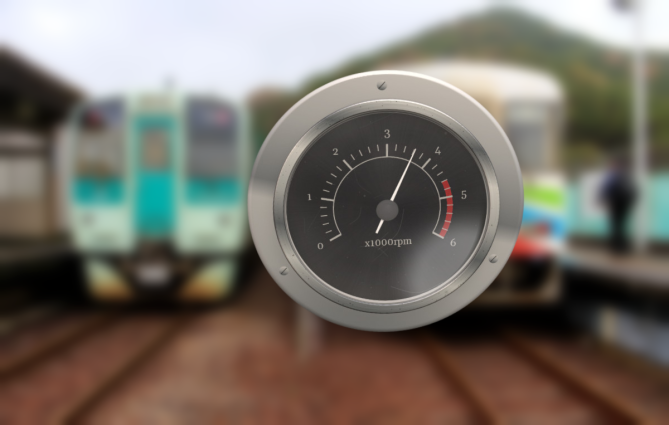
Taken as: 3600 rpm
